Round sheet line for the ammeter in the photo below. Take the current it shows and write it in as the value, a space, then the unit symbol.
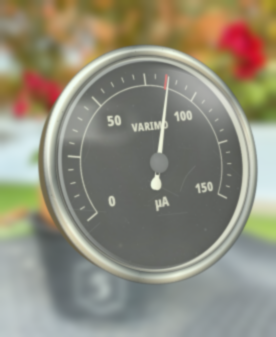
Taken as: 85 µA
